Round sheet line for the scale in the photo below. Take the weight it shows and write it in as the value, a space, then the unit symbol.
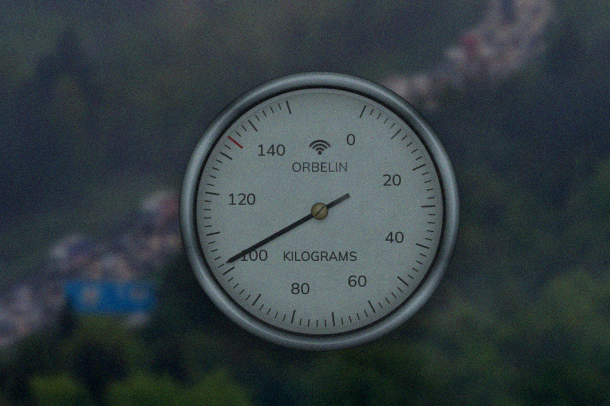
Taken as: 102 kg
